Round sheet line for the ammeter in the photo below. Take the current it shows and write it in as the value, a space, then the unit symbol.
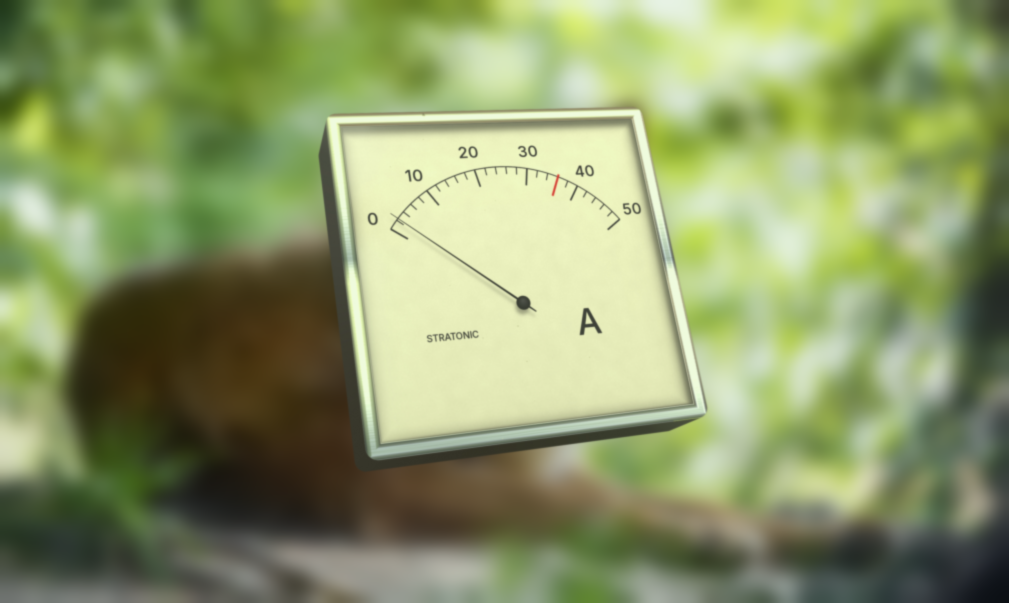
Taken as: 2 A
